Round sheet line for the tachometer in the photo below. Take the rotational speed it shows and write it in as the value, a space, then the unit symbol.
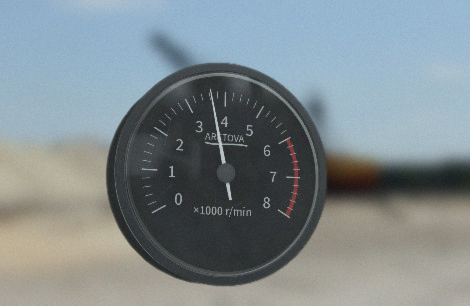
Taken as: 3600 rpm
